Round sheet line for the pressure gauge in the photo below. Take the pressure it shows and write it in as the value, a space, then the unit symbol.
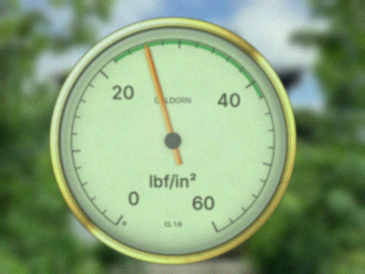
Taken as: 26 psi
